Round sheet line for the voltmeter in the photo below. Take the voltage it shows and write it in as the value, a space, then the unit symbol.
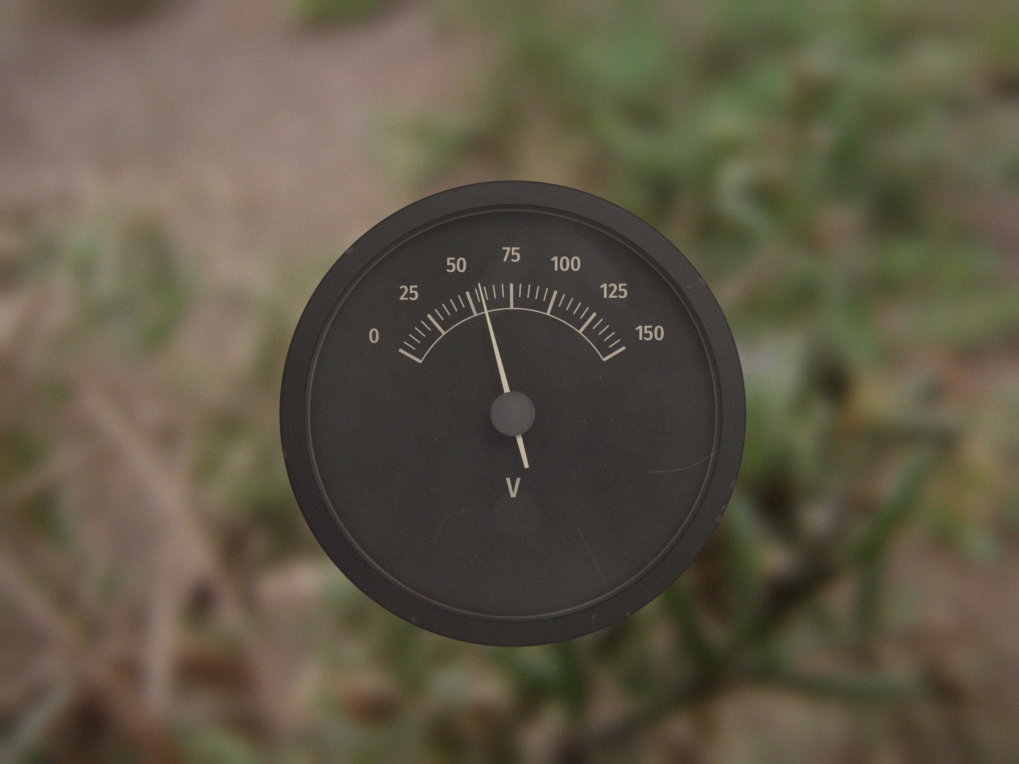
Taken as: 57.5 V
